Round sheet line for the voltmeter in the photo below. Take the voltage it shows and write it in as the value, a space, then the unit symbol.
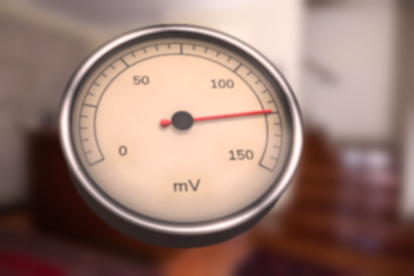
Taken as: 125 mV
